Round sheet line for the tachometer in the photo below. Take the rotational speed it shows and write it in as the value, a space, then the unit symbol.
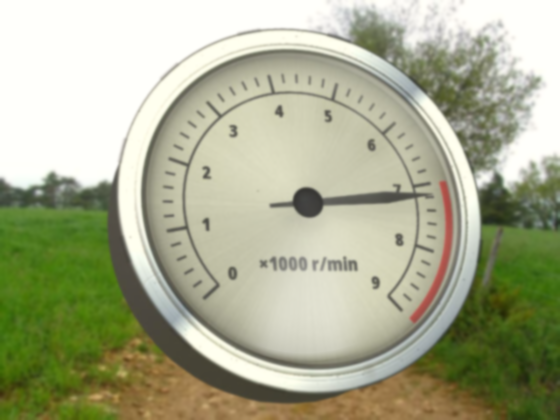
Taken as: 7200 rpm
